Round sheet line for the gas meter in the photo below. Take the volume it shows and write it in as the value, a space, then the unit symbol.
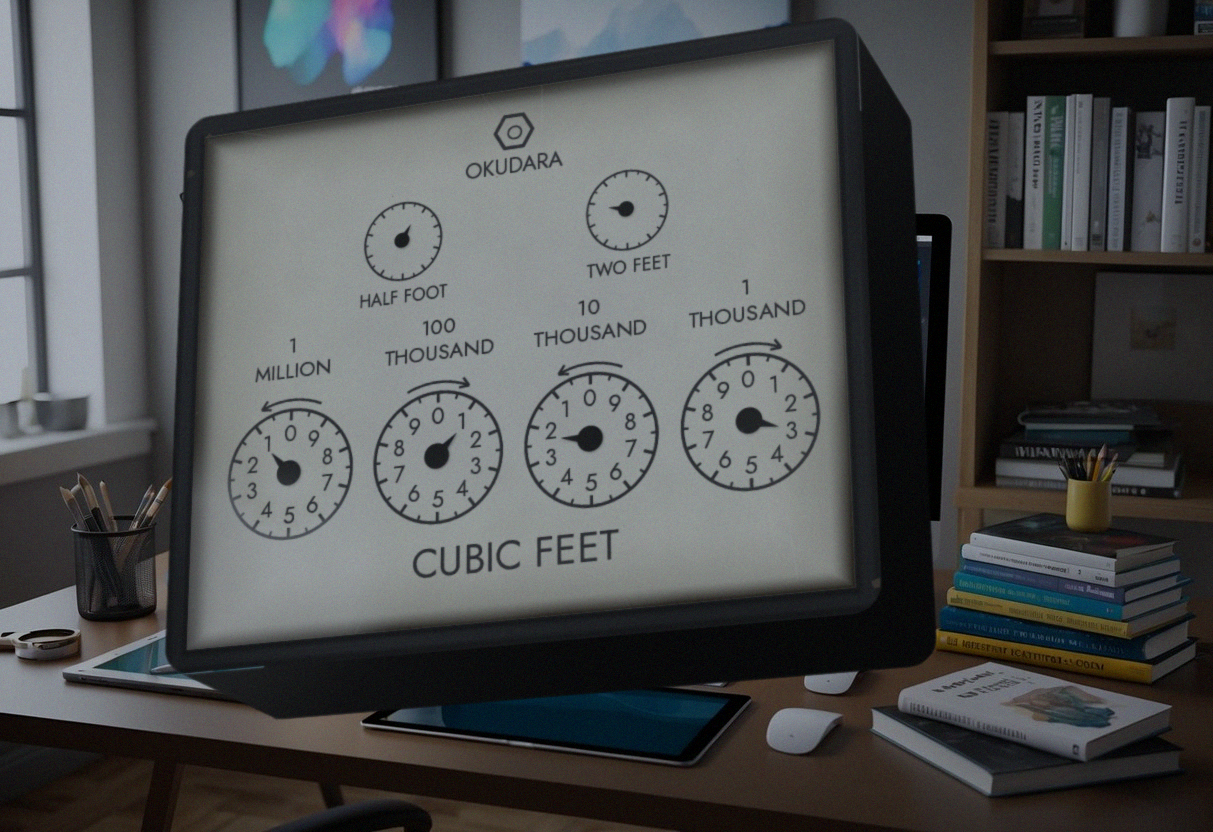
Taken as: 112300 ft³
